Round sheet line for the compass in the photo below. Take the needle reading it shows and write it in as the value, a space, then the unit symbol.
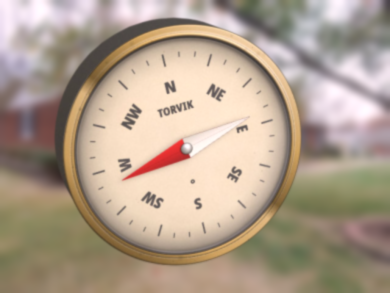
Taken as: 260 °
